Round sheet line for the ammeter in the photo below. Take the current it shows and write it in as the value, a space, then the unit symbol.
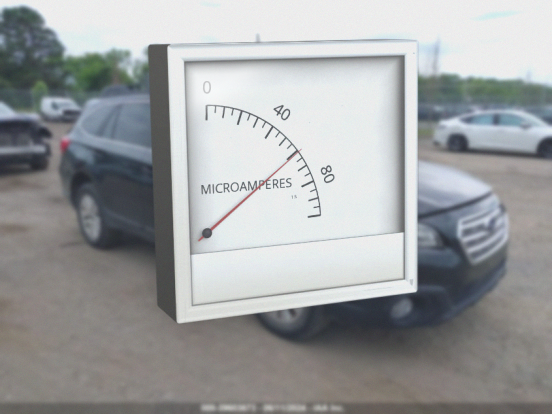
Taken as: 60 µA
